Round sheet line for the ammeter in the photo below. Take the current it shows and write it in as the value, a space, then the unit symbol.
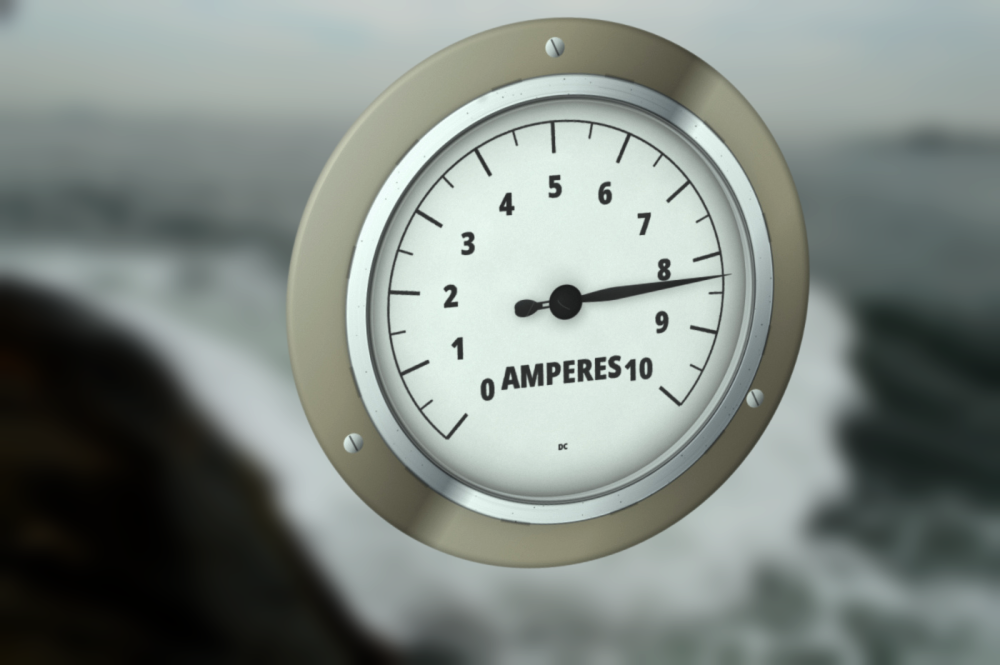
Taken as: 8.25 A
